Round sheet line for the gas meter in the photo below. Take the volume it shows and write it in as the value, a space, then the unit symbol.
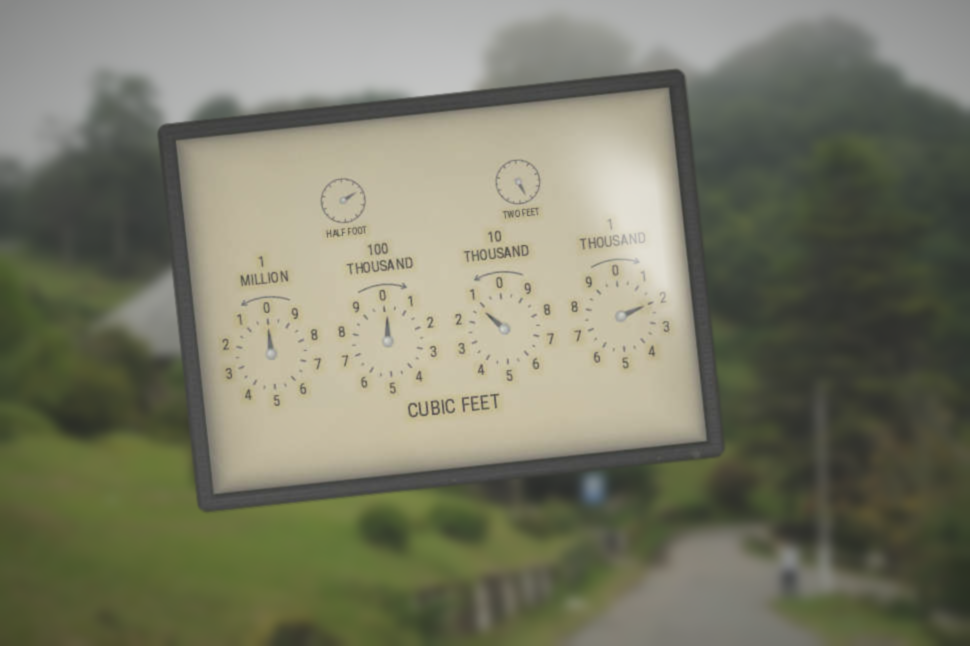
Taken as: 1200 ft³
